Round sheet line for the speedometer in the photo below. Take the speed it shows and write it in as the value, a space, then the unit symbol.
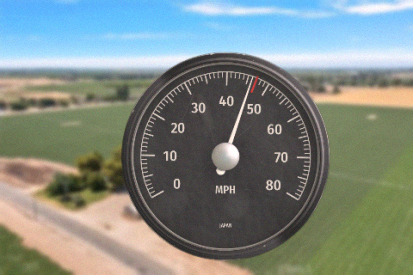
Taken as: 46 mph
